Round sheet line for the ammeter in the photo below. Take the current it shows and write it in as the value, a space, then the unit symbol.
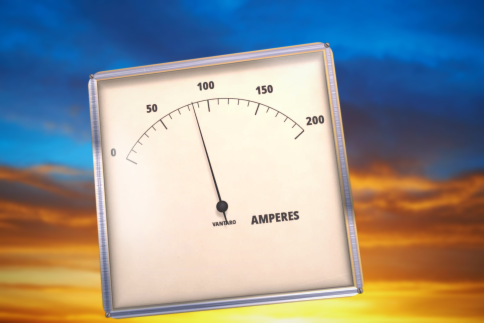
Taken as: 85 A
